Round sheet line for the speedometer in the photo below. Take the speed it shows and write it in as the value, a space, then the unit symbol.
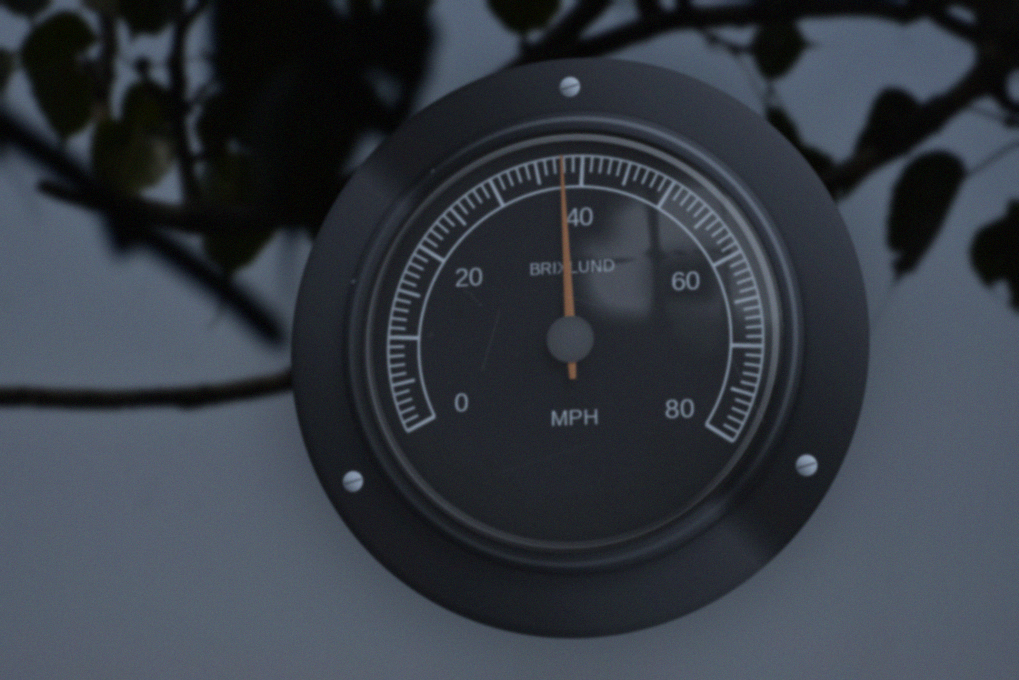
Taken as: 38 mph
